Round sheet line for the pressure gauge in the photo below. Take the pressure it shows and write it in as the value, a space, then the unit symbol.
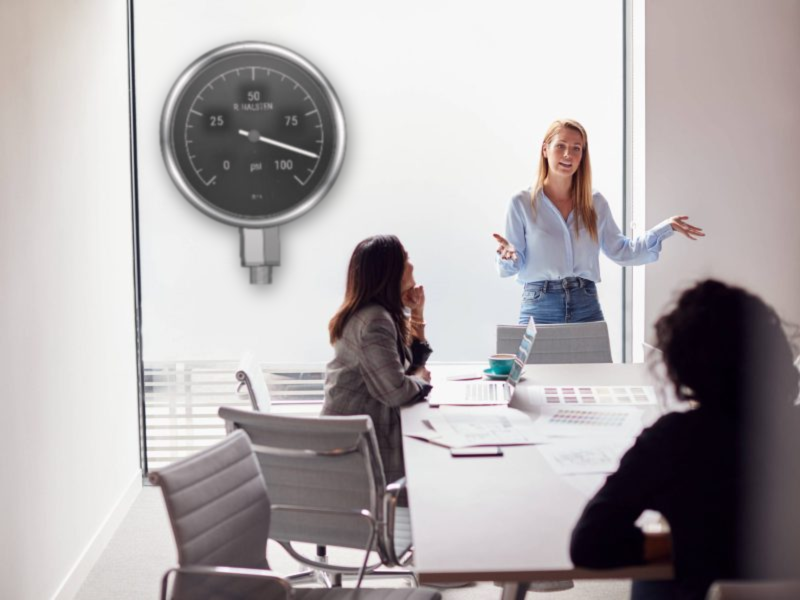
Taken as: 90 psi
